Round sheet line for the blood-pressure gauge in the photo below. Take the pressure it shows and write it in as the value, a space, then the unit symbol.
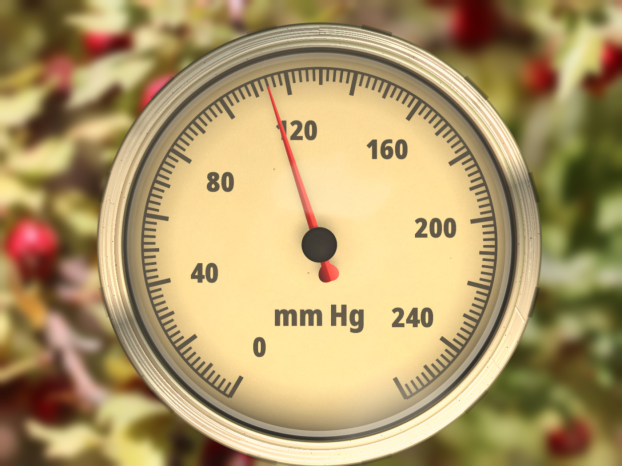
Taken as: 114 mmHg
